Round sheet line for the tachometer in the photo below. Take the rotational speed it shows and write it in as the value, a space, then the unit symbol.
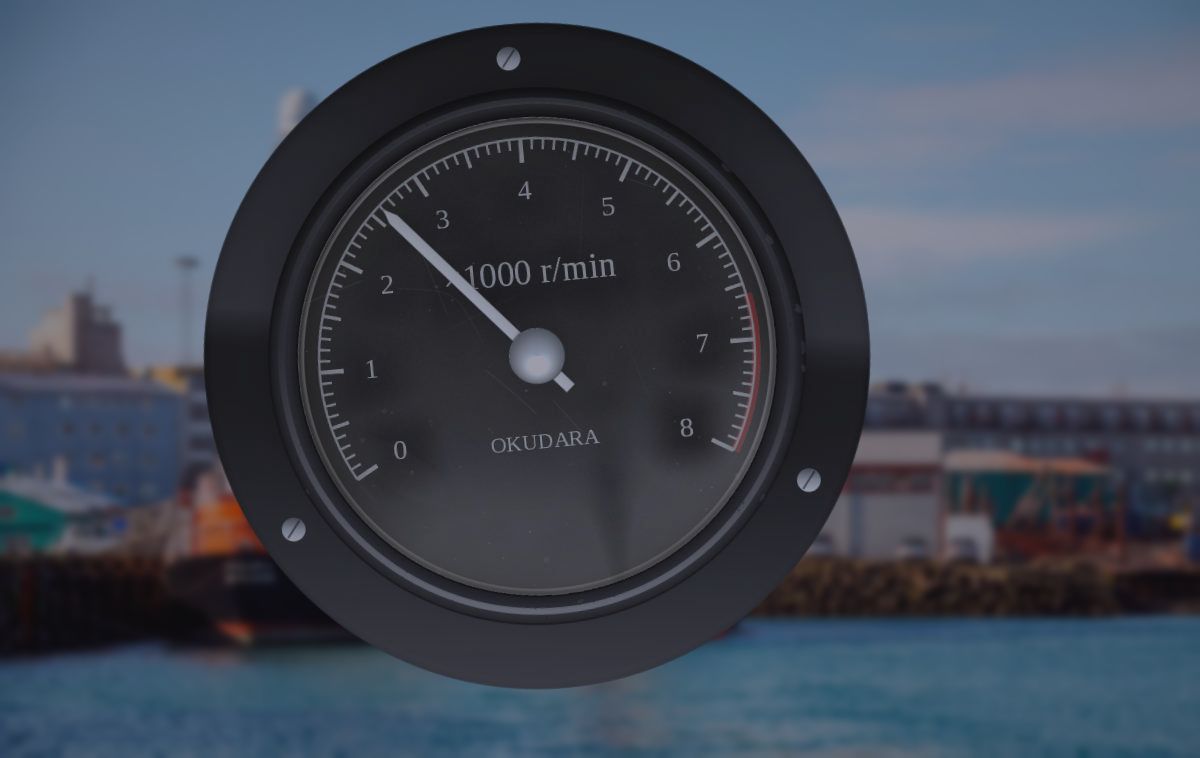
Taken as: 2600 rpm
